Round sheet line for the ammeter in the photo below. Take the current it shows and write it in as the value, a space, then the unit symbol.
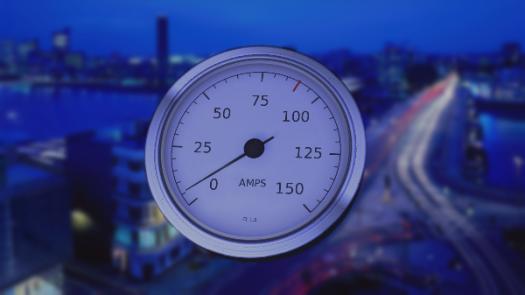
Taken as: 5 A
